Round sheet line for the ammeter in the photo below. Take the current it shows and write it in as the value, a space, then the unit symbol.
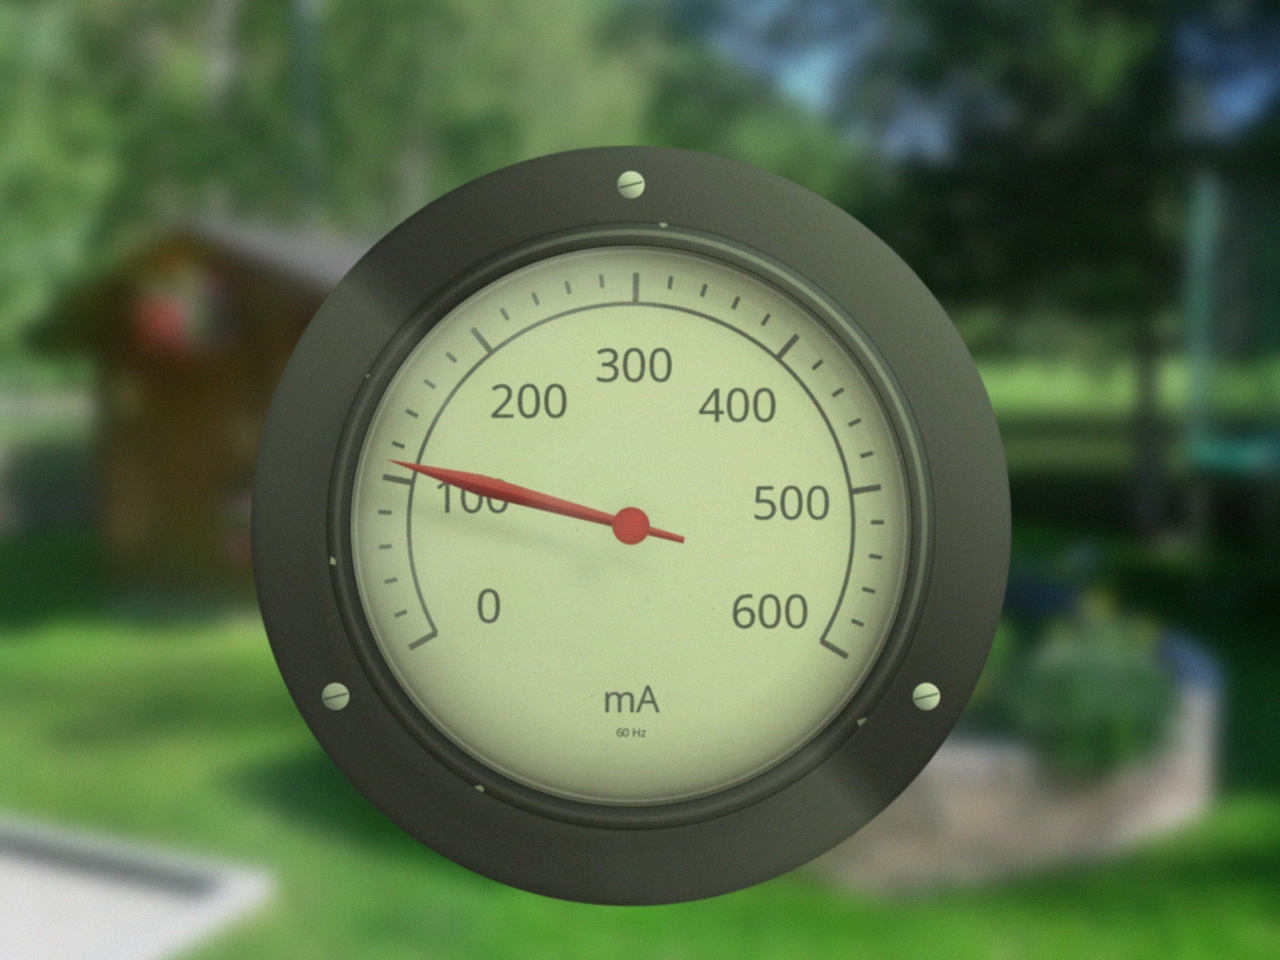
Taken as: 110 mA
